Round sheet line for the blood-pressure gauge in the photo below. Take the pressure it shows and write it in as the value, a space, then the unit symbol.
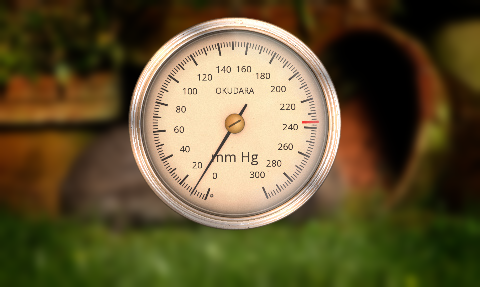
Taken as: 10 mmHg
